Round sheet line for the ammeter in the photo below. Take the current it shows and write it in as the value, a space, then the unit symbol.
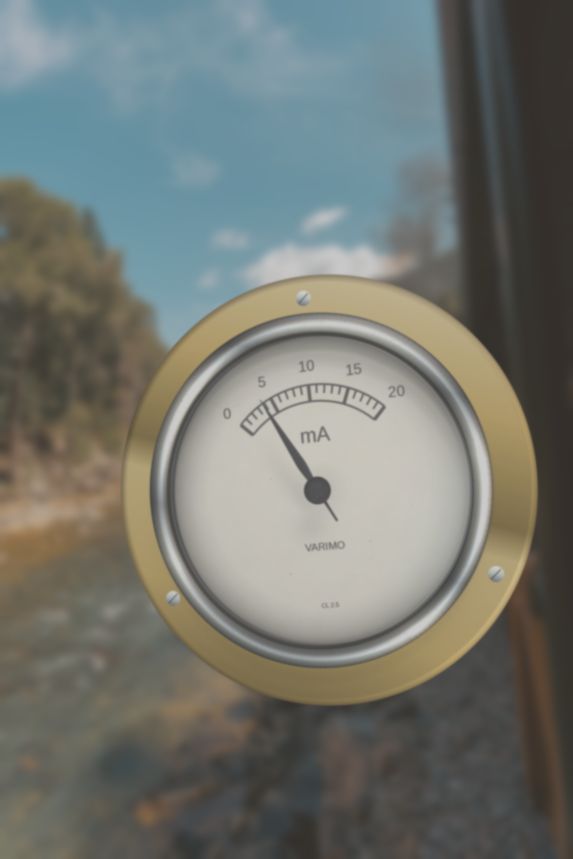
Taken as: 4 mA
